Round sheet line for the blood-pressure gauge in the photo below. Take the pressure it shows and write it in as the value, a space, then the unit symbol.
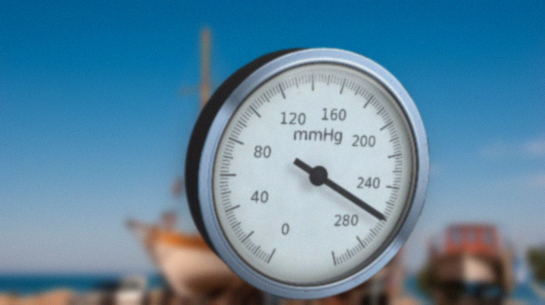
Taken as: 260 mmHg
